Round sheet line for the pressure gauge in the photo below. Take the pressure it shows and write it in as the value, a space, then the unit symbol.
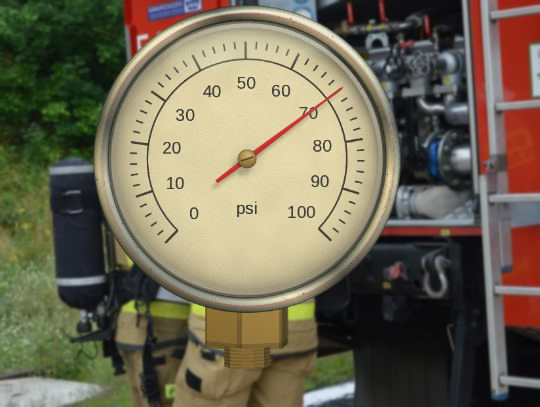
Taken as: 70 psi
